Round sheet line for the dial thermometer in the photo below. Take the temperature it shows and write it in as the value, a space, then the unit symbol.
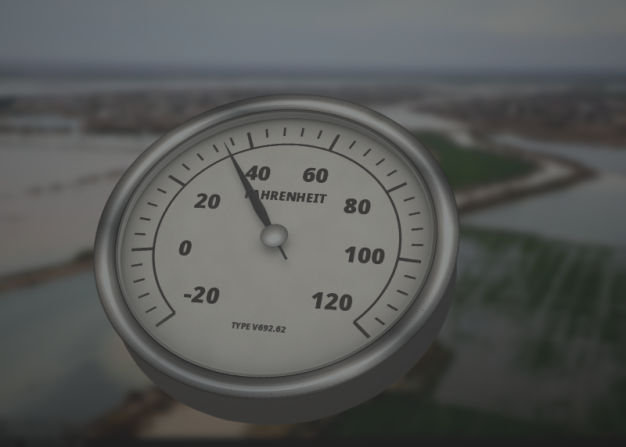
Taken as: 34 °F
